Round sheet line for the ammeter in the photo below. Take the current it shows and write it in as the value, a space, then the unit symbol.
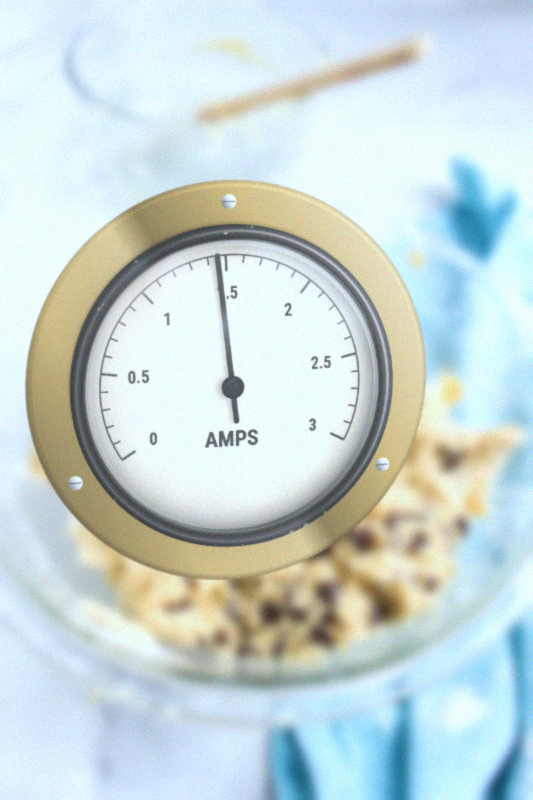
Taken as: 1.45 A
